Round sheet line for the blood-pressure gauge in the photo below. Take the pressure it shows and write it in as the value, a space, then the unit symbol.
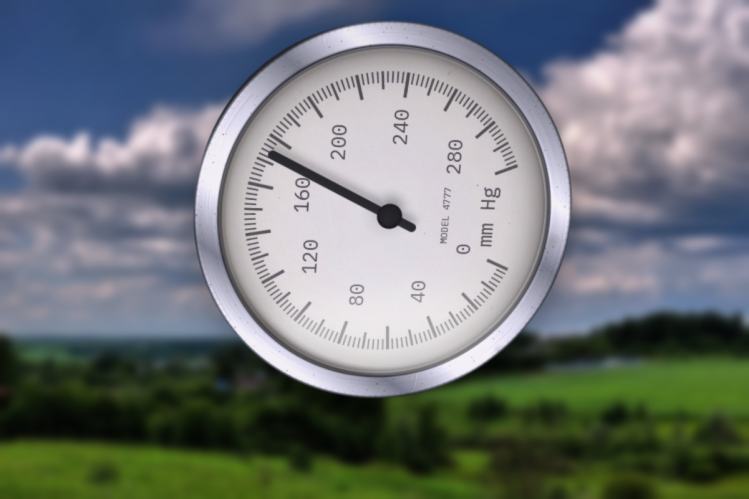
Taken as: 174 mmHg
